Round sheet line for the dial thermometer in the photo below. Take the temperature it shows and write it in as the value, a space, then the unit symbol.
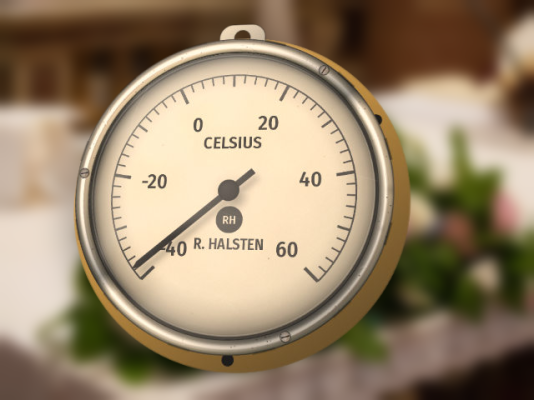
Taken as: -38 °C
